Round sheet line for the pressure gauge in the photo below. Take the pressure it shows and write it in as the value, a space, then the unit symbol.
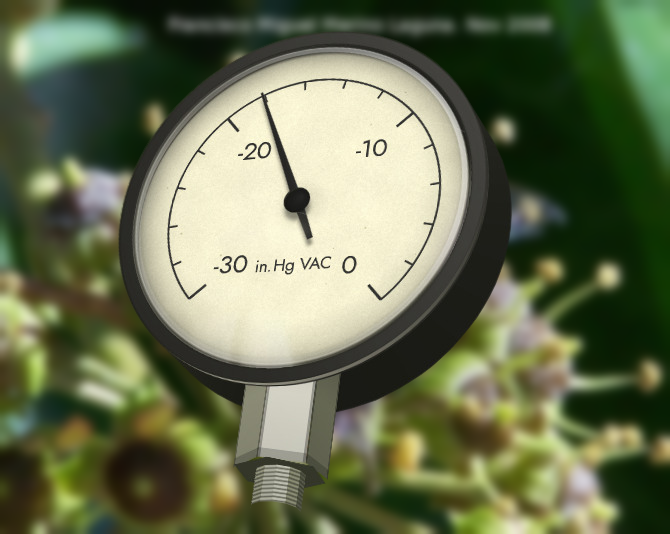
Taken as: -18 inHg
